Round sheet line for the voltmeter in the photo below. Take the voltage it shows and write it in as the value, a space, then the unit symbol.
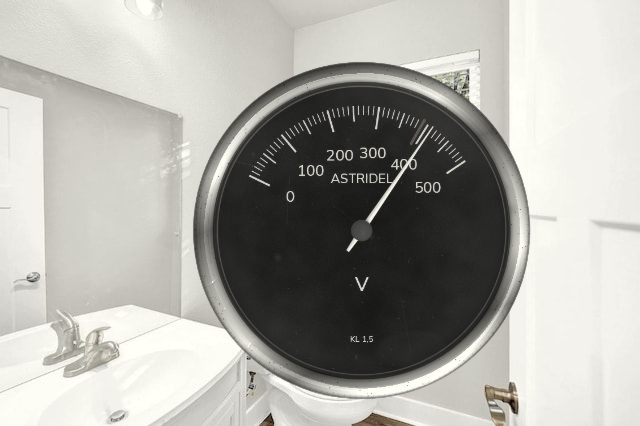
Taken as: 410 V
